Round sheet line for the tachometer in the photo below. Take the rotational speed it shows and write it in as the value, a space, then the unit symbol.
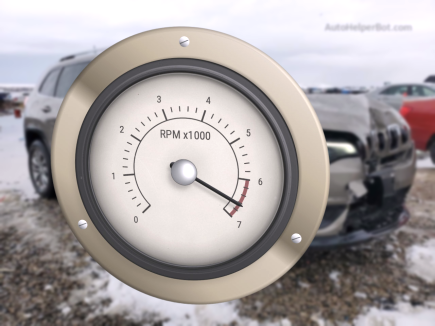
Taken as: 6600 rpm
